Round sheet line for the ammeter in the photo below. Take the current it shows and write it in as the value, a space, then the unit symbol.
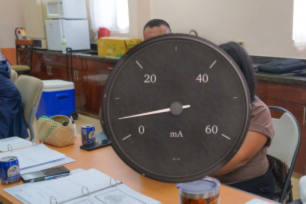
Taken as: 5 mA
